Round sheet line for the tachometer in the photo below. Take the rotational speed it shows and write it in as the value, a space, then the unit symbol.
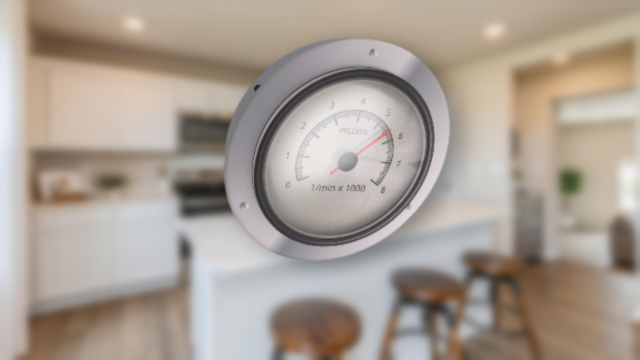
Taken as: 5500 rpm
